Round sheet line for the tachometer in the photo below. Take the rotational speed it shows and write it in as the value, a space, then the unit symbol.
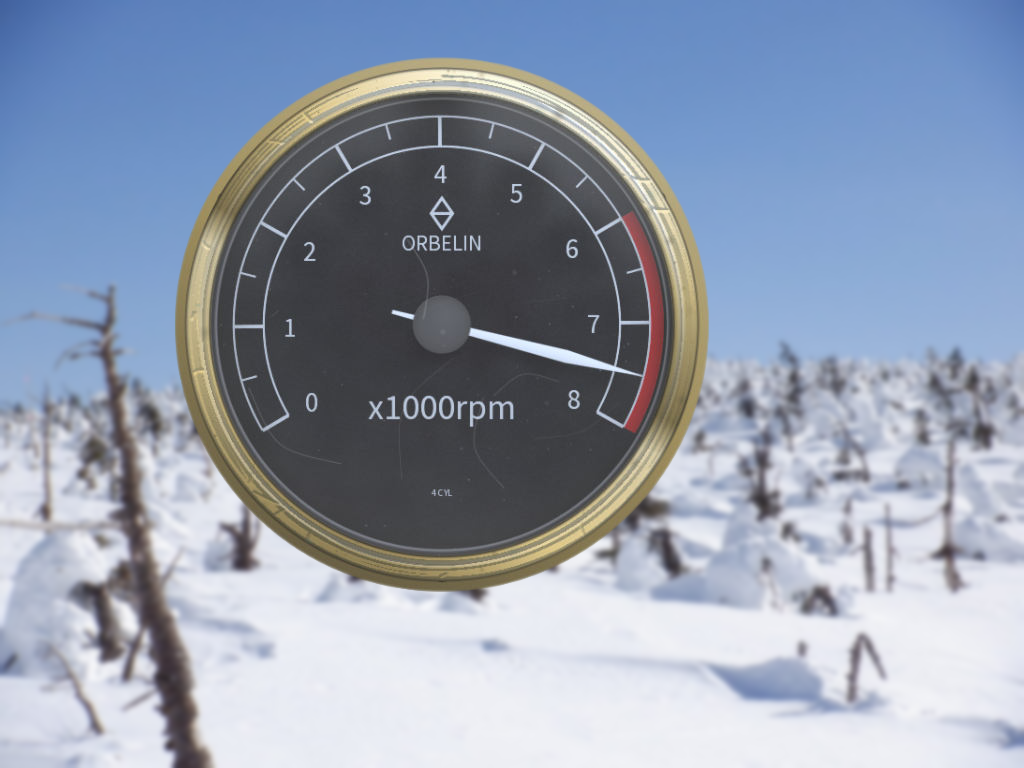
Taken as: 7500 rpm
